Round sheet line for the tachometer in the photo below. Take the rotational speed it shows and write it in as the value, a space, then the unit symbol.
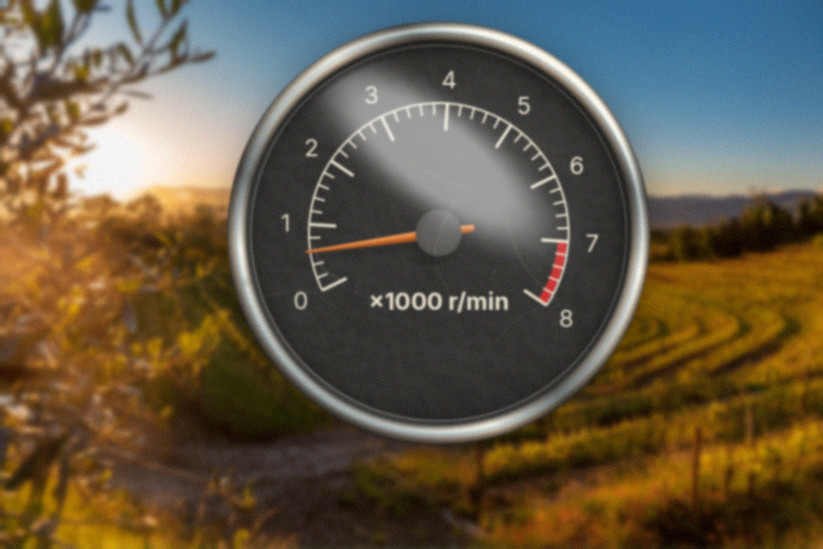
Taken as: 600 rpm
